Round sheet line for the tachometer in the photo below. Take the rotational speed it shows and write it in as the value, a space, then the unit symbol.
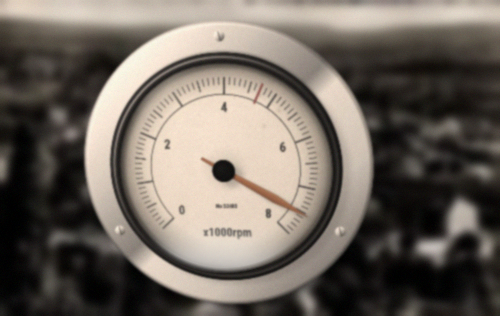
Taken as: 7500 rpm
